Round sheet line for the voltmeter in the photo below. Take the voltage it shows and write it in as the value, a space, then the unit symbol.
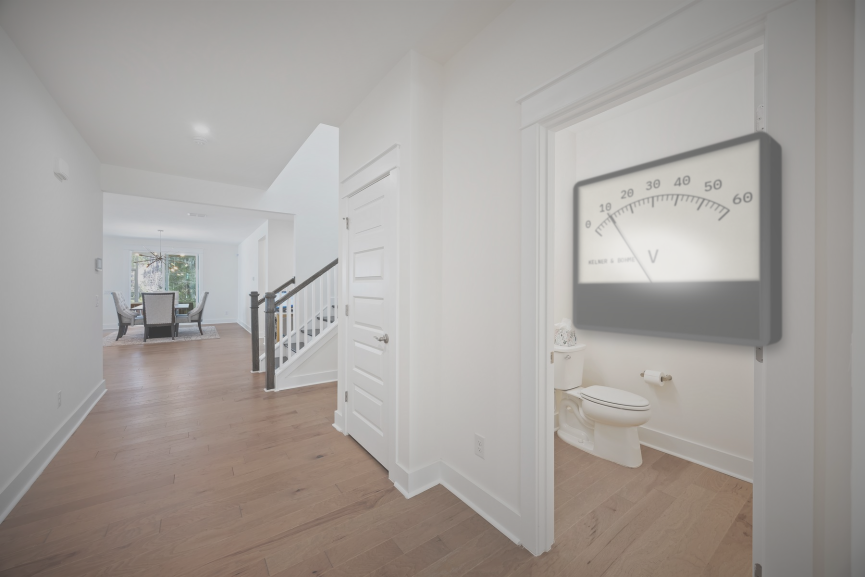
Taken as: 10 V
